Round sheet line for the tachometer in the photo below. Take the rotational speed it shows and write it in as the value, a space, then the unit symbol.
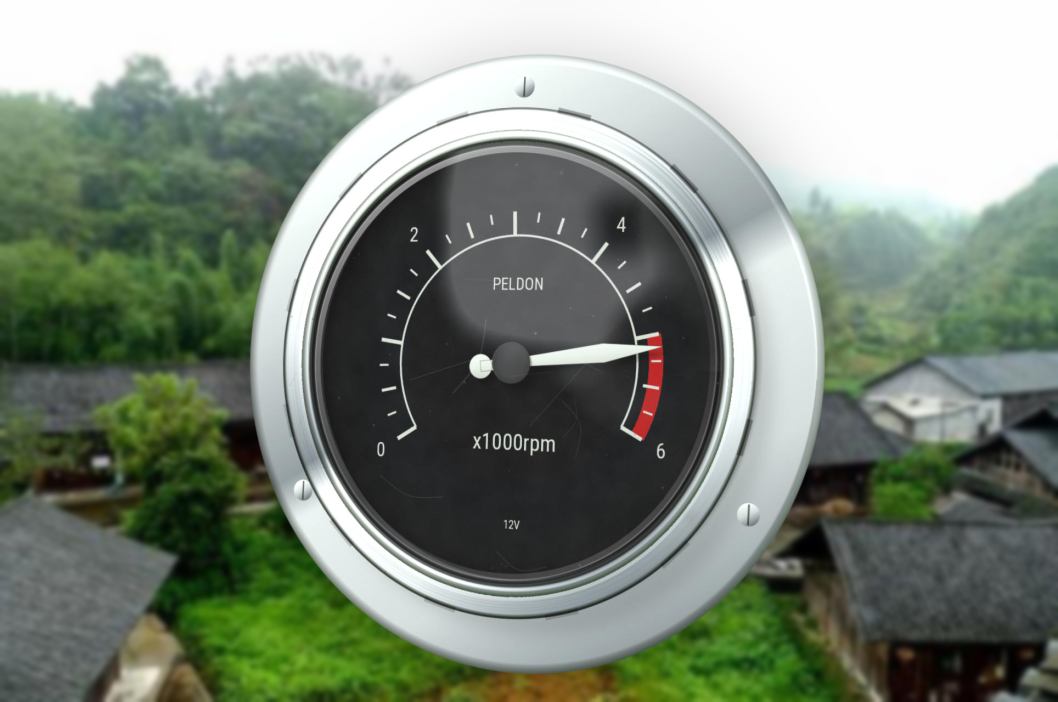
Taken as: 5125 rpm
